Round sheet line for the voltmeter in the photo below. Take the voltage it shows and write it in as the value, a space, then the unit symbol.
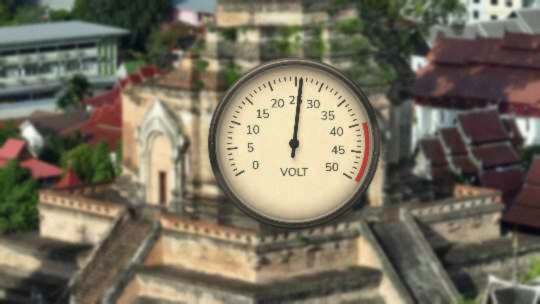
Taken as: 26 V
